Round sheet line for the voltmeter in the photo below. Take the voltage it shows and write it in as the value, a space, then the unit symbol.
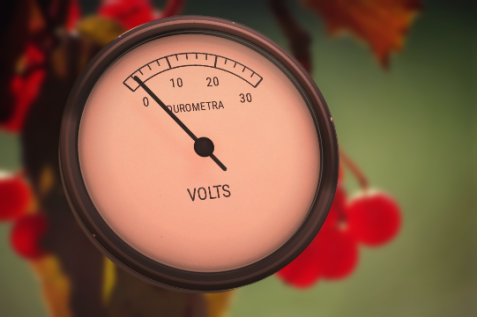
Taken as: 2 V
